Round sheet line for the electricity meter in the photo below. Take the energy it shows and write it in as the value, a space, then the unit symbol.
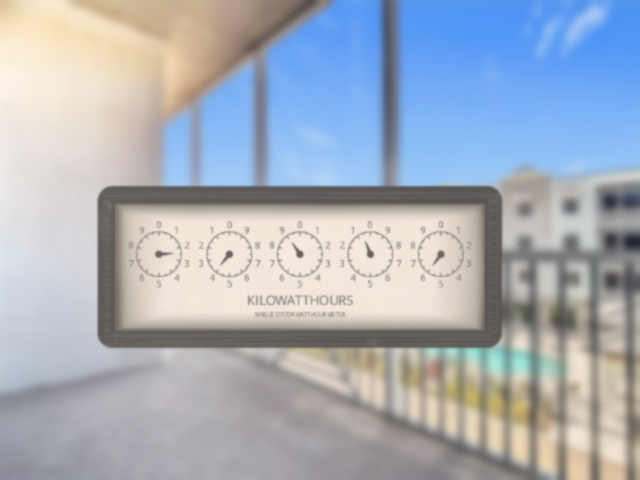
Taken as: 23906 kWh
